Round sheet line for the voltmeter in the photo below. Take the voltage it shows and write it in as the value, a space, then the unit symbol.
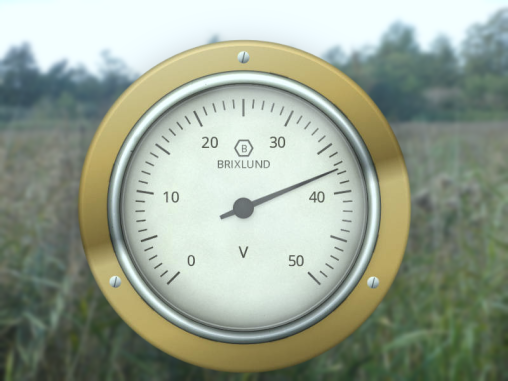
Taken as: 37.5 V
